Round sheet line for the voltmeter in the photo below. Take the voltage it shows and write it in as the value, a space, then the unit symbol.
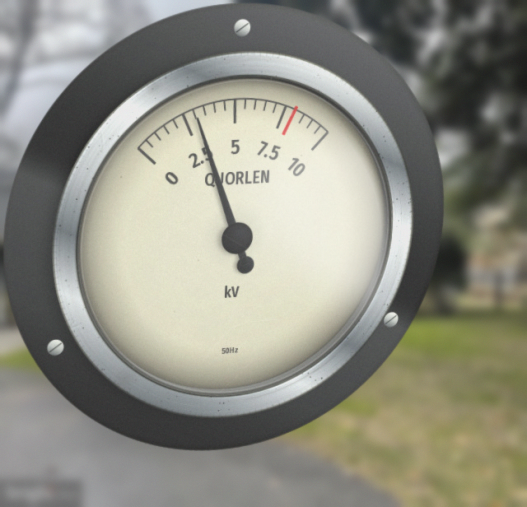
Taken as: 3 kV
